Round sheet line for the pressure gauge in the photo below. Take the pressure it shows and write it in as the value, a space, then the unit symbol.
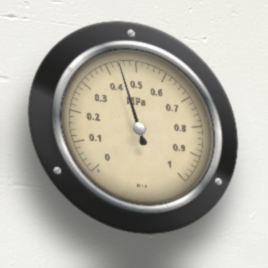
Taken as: 0.44 MPa
